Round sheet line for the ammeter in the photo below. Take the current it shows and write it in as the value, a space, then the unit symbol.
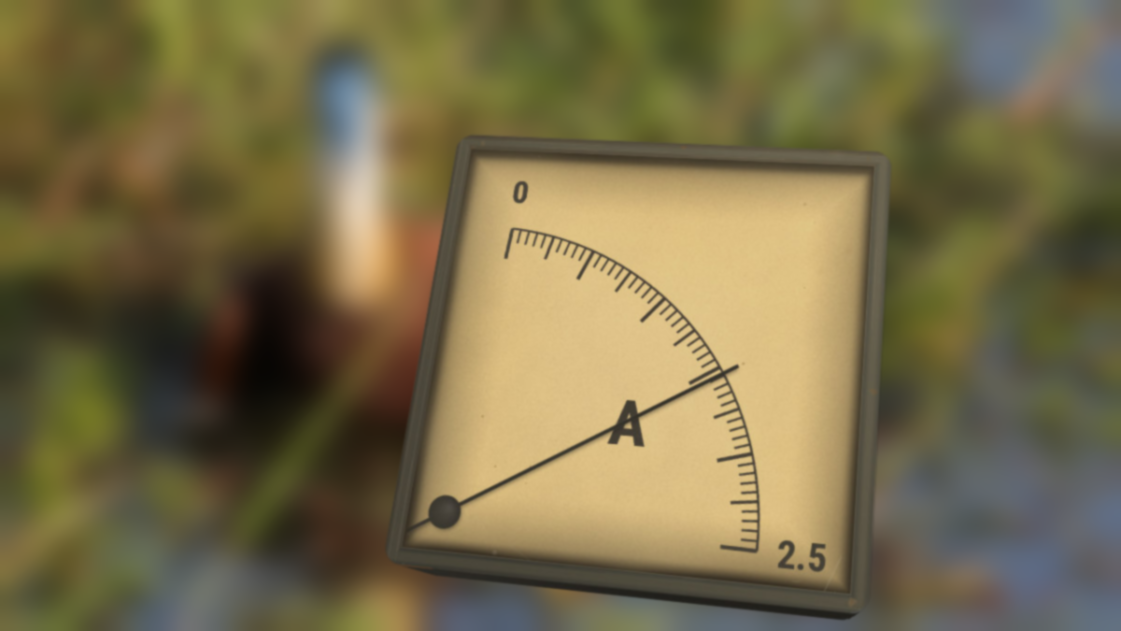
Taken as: 1.55 A
